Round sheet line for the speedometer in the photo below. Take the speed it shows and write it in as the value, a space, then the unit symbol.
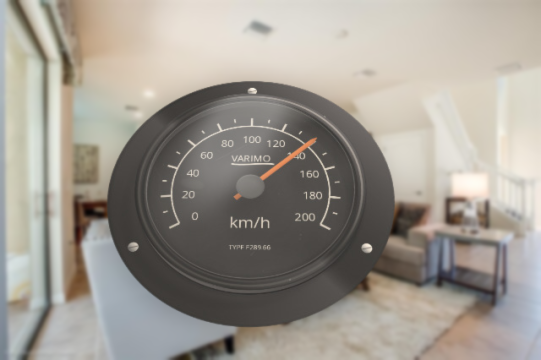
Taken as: 140 km/h
